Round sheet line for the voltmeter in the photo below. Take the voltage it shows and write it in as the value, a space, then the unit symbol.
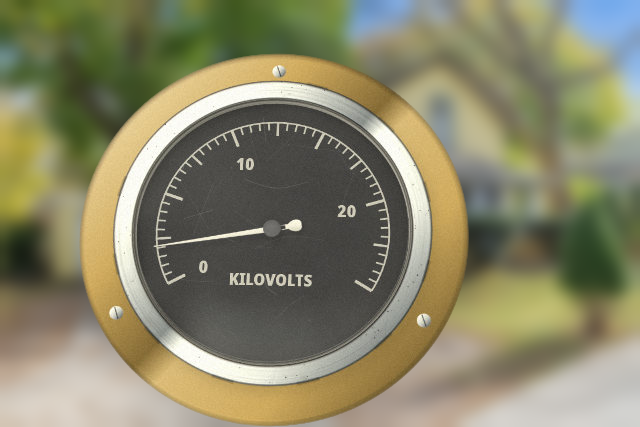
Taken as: 2 kV
